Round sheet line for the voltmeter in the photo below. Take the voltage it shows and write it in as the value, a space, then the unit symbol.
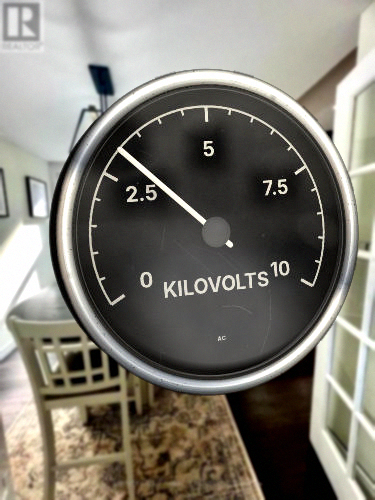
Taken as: 3 kV
